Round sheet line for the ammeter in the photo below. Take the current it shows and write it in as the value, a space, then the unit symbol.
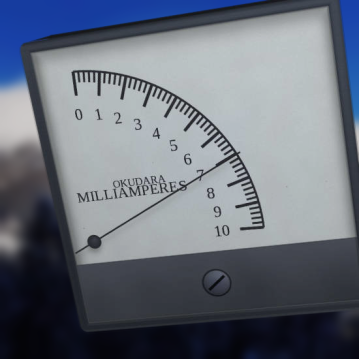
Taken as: 7 mA
